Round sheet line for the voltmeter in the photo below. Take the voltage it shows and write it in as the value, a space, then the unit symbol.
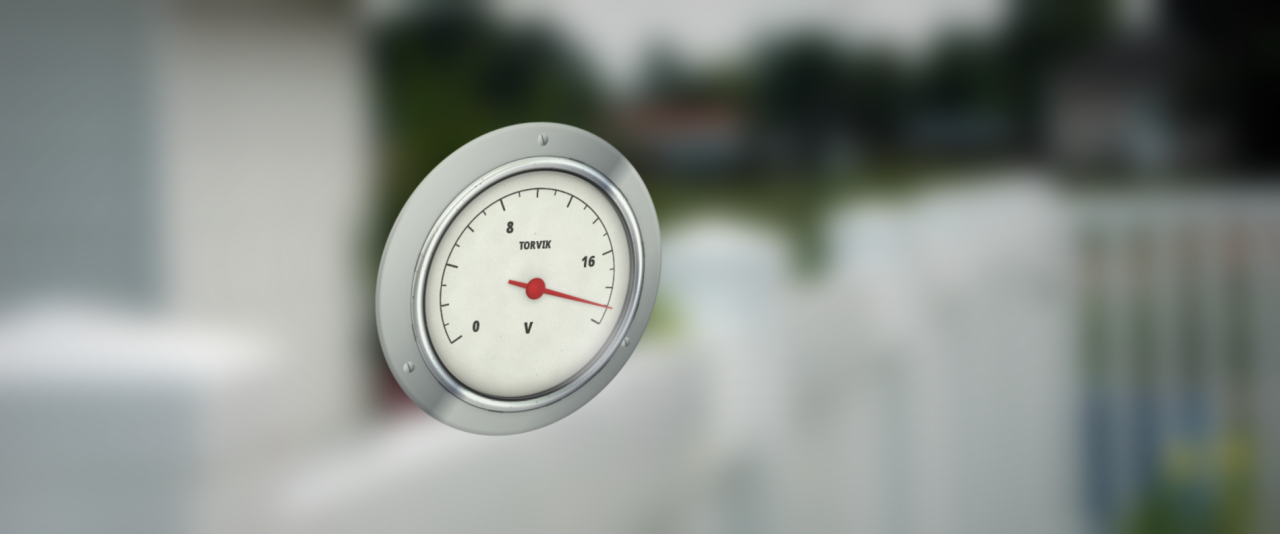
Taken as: 19 V
